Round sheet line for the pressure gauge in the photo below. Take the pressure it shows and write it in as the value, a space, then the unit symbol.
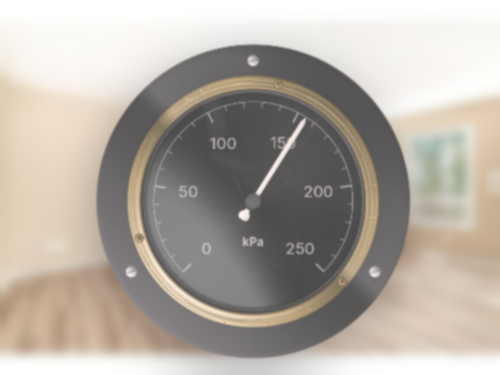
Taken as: 155 kPa
